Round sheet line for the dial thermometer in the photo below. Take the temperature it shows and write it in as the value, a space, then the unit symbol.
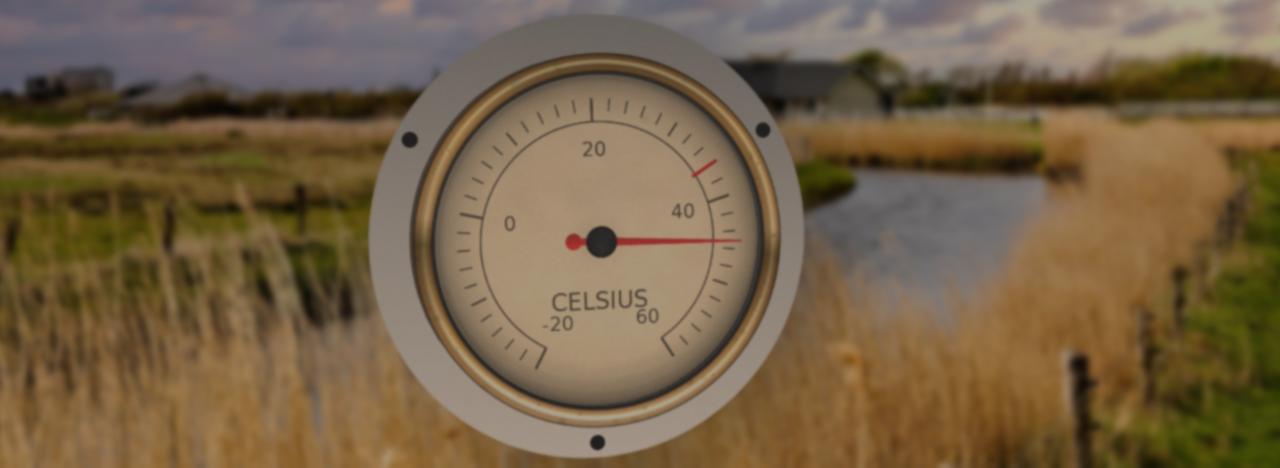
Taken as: 45 °C
